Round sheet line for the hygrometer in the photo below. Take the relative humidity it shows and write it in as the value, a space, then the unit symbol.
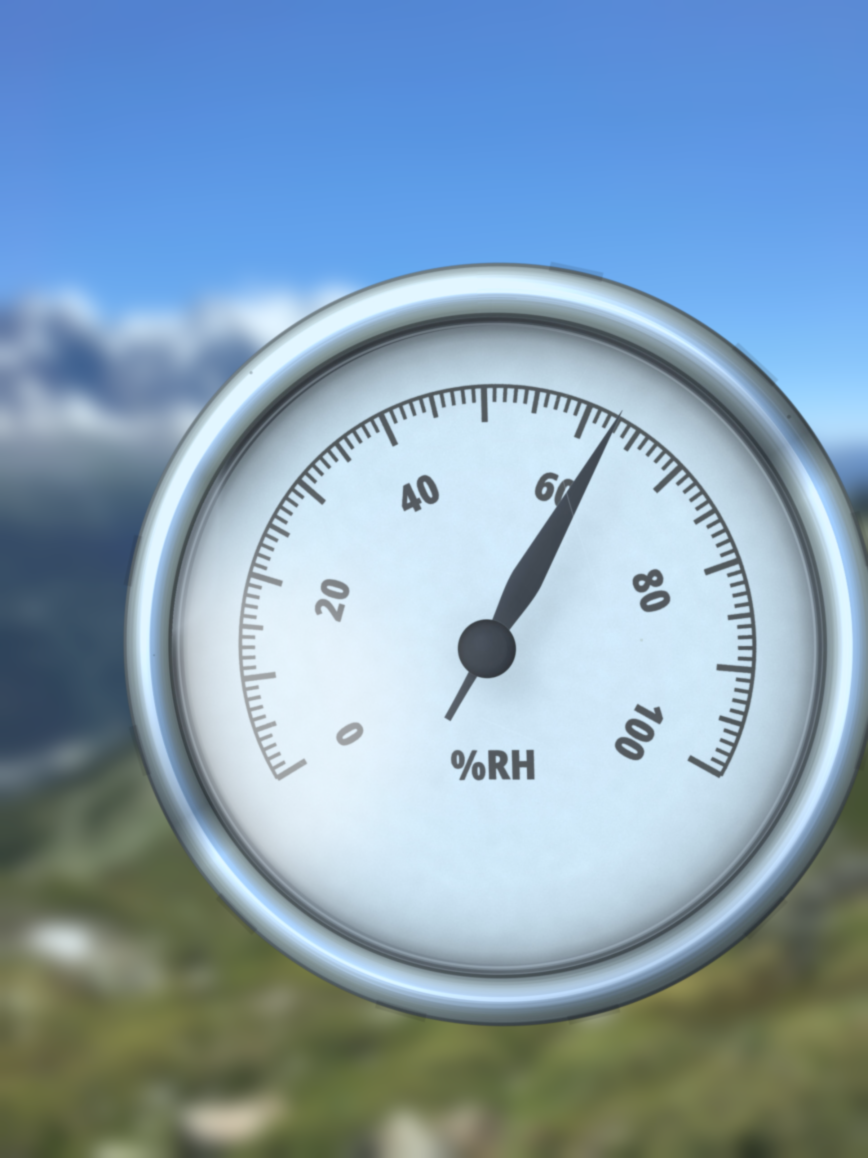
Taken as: 63 %
